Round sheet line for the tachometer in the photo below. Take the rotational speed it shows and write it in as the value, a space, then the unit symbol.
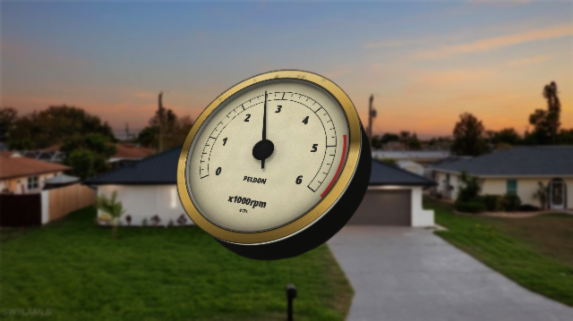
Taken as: 2600 rpm
